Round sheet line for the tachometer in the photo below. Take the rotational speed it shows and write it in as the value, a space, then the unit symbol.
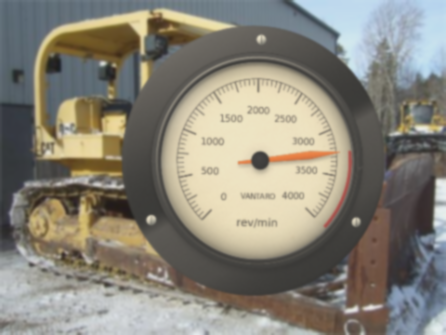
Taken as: 3250 rpm
